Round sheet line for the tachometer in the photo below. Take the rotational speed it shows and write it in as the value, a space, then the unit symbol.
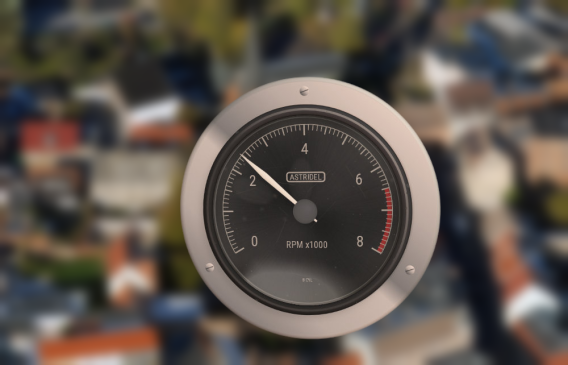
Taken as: 2400 rpm
